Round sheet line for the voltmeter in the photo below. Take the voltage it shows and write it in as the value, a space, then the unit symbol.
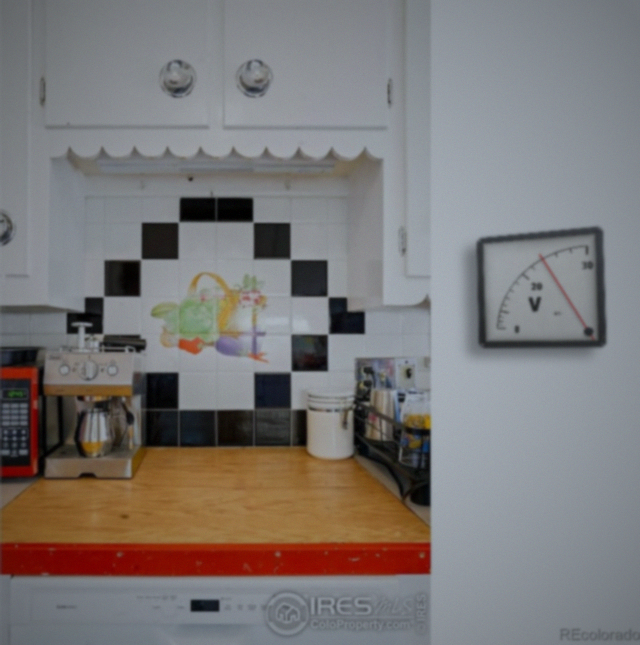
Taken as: 24 V
